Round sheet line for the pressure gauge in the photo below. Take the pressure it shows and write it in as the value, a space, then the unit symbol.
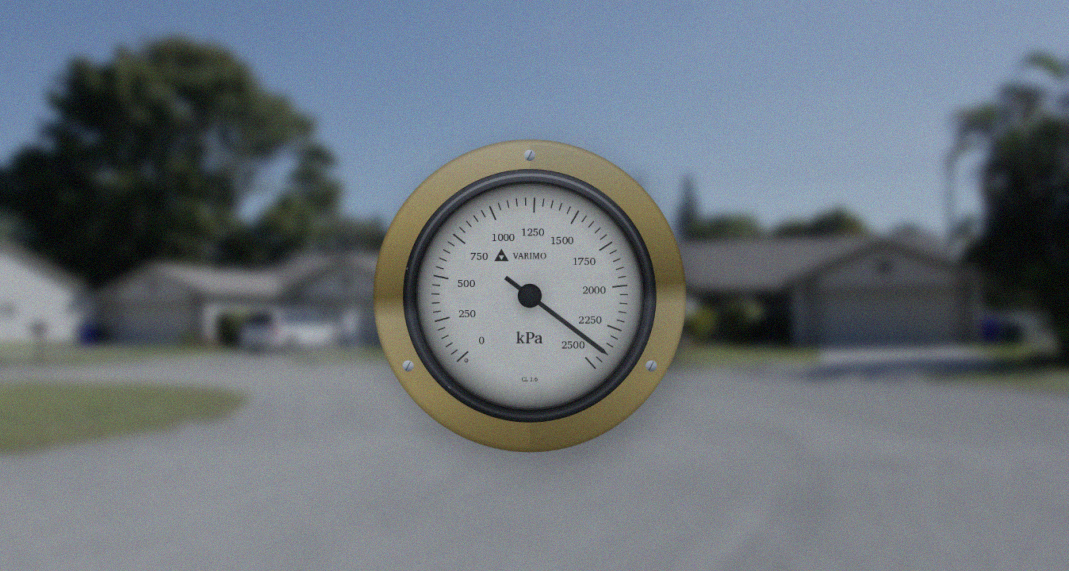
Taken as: 2400 kPa
